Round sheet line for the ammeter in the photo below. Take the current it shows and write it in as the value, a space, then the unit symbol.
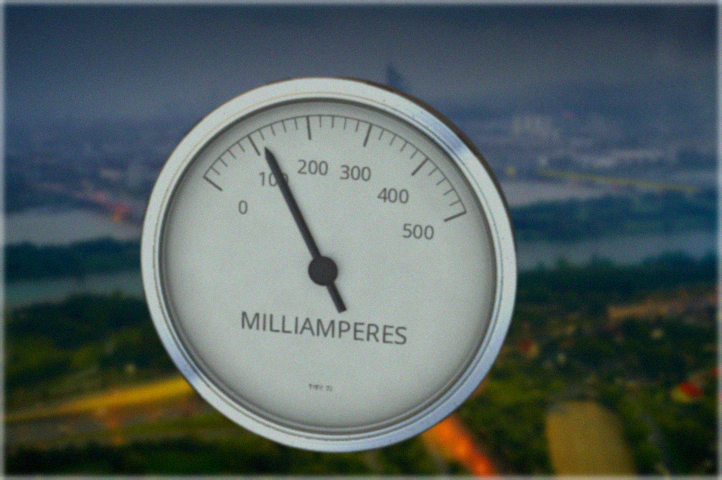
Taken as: 120 mA
